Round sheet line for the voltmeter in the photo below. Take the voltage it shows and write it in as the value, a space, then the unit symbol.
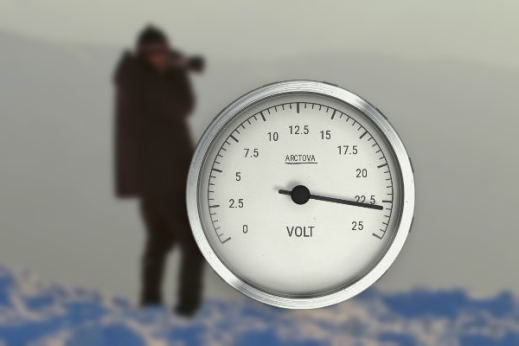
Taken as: 23 V
